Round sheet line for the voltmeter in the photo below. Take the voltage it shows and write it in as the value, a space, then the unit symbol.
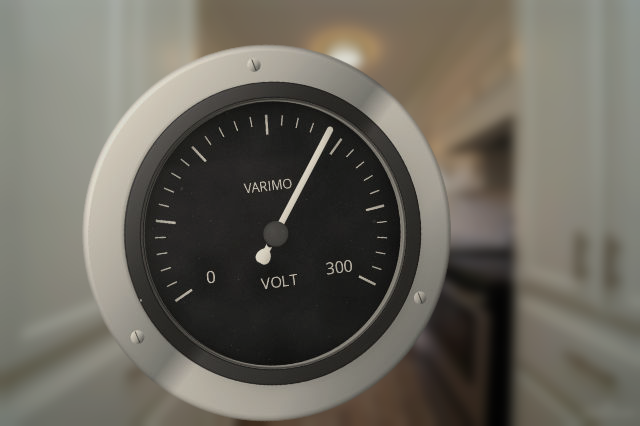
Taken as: 190 V
